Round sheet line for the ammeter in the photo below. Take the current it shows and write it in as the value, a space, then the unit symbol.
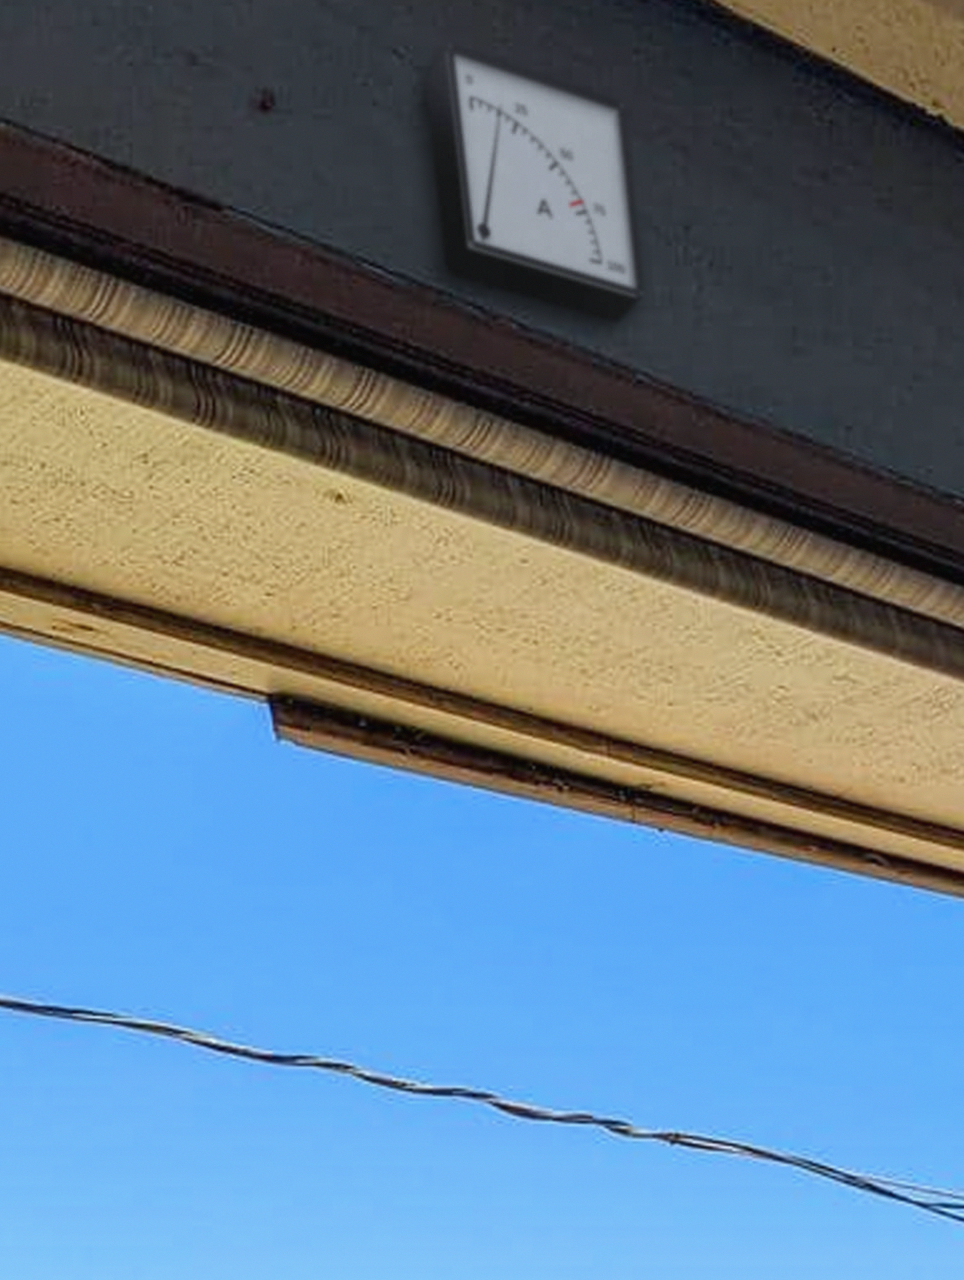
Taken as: 15 A
